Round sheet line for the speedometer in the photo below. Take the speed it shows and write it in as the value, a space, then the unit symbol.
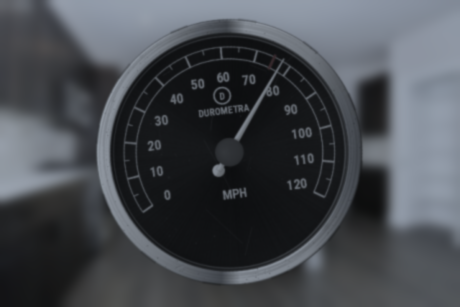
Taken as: 77.5 mph
